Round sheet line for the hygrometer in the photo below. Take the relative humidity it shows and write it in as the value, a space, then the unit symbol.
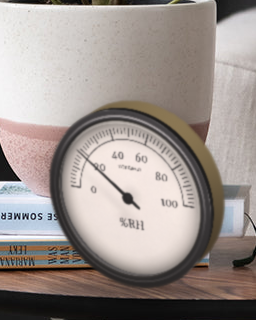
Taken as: 20 %
